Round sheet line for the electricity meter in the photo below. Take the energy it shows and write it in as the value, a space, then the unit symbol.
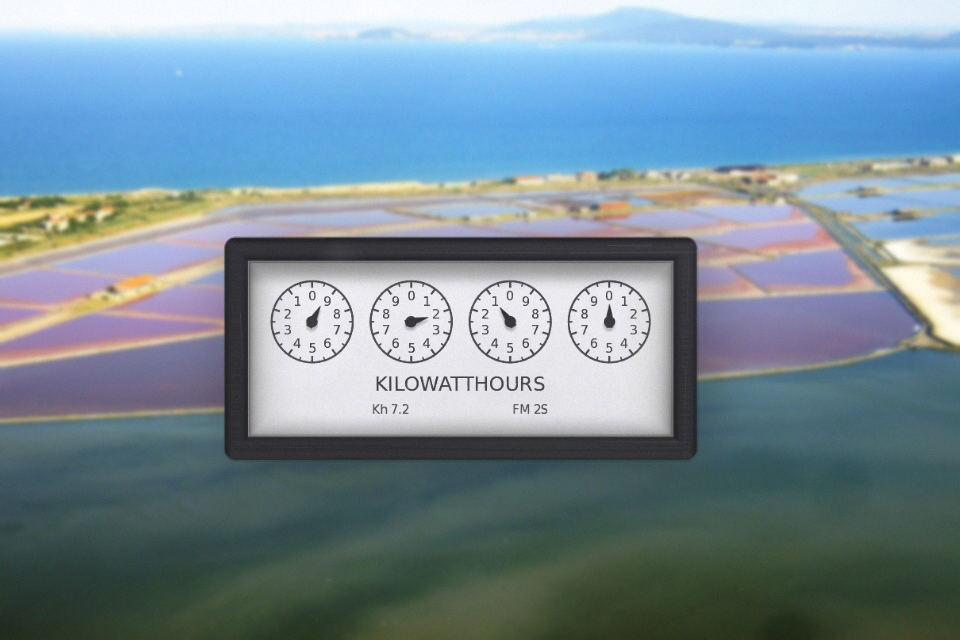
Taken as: 9210 kWh
